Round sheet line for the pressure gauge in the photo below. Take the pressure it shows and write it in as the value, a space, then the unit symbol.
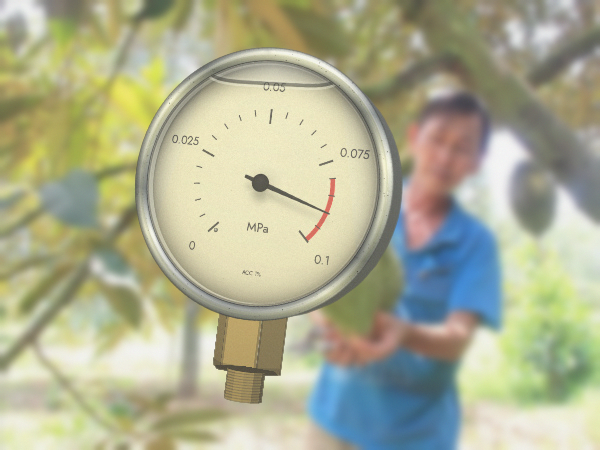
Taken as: 0.09 MPa
